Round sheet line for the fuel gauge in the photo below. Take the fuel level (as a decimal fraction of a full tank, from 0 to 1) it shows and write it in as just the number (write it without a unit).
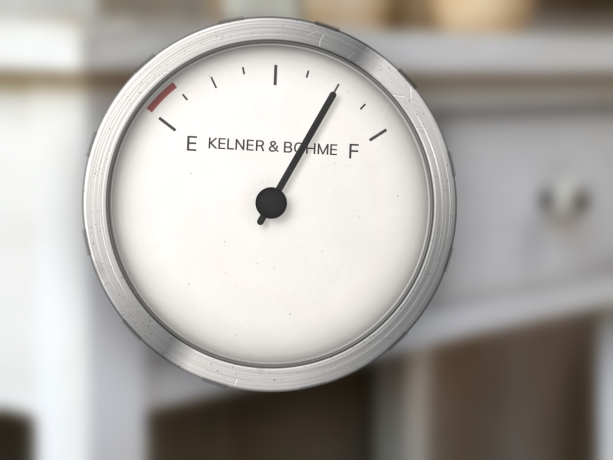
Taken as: 0.75
